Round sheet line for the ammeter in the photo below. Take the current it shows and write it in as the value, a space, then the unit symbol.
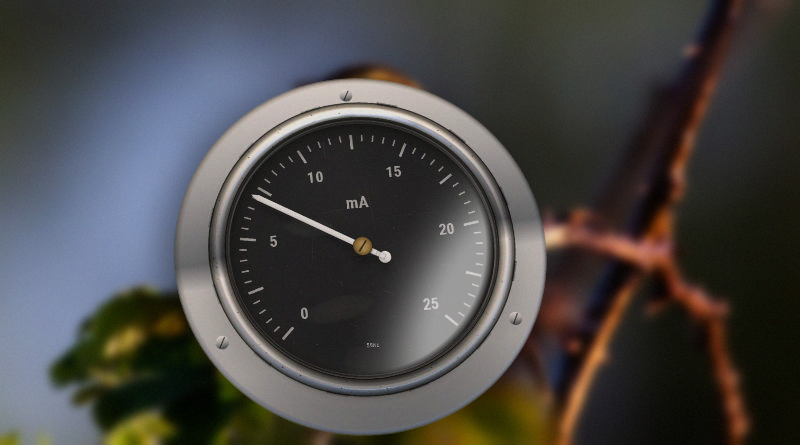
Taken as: 7 mA
